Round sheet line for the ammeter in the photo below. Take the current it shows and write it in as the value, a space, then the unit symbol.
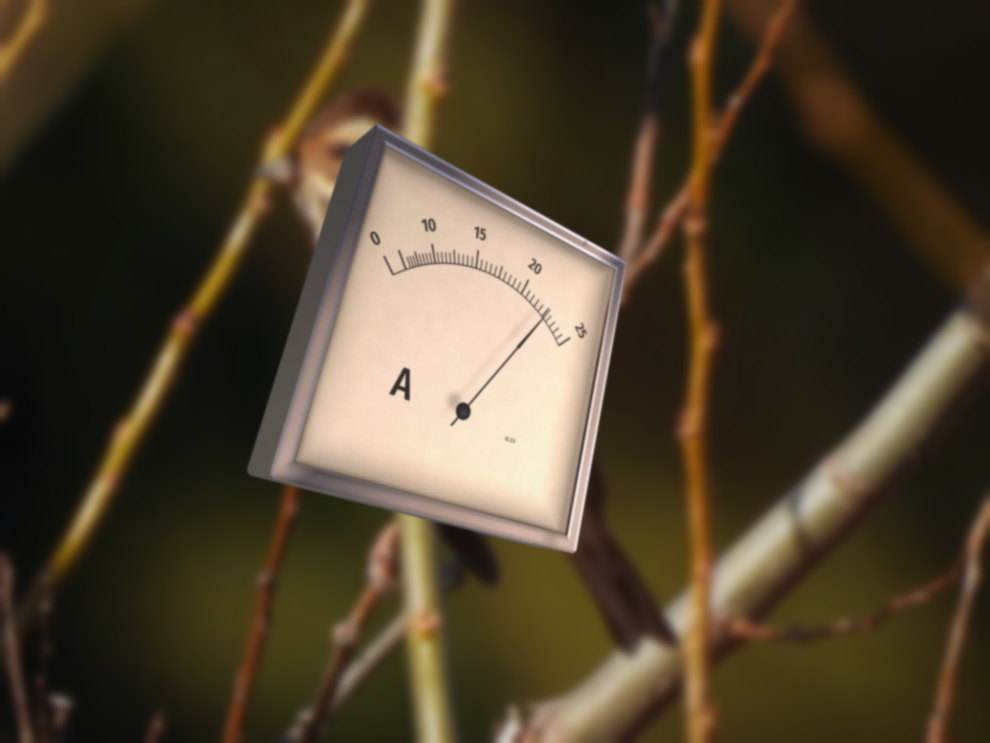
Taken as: 22.5 A
